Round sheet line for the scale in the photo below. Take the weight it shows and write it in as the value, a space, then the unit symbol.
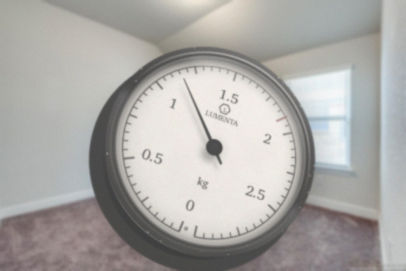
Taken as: 1.15 kg
